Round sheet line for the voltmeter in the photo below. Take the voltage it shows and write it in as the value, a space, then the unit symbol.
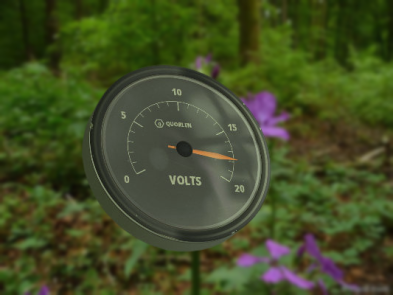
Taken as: 18 V
